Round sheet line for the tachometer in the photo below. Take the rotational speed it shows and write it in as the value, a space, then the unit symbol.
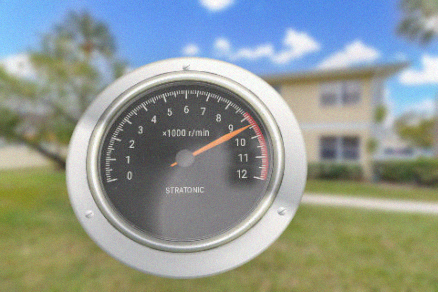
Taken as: 9500 rpm
